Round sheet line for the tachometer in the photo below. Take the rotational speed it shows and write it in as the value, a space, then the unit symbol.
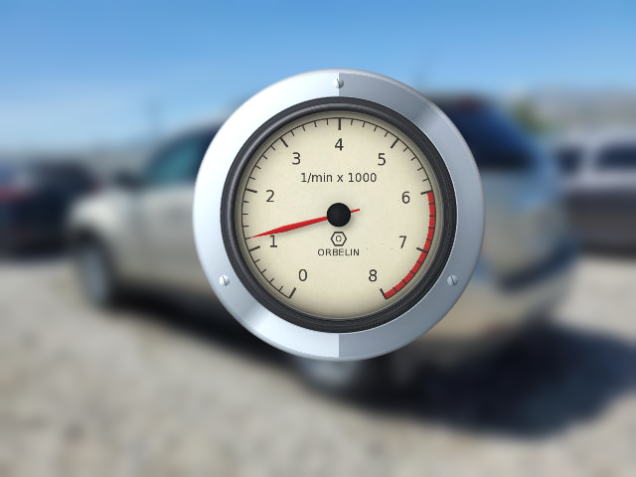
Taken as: 1200 rpm
